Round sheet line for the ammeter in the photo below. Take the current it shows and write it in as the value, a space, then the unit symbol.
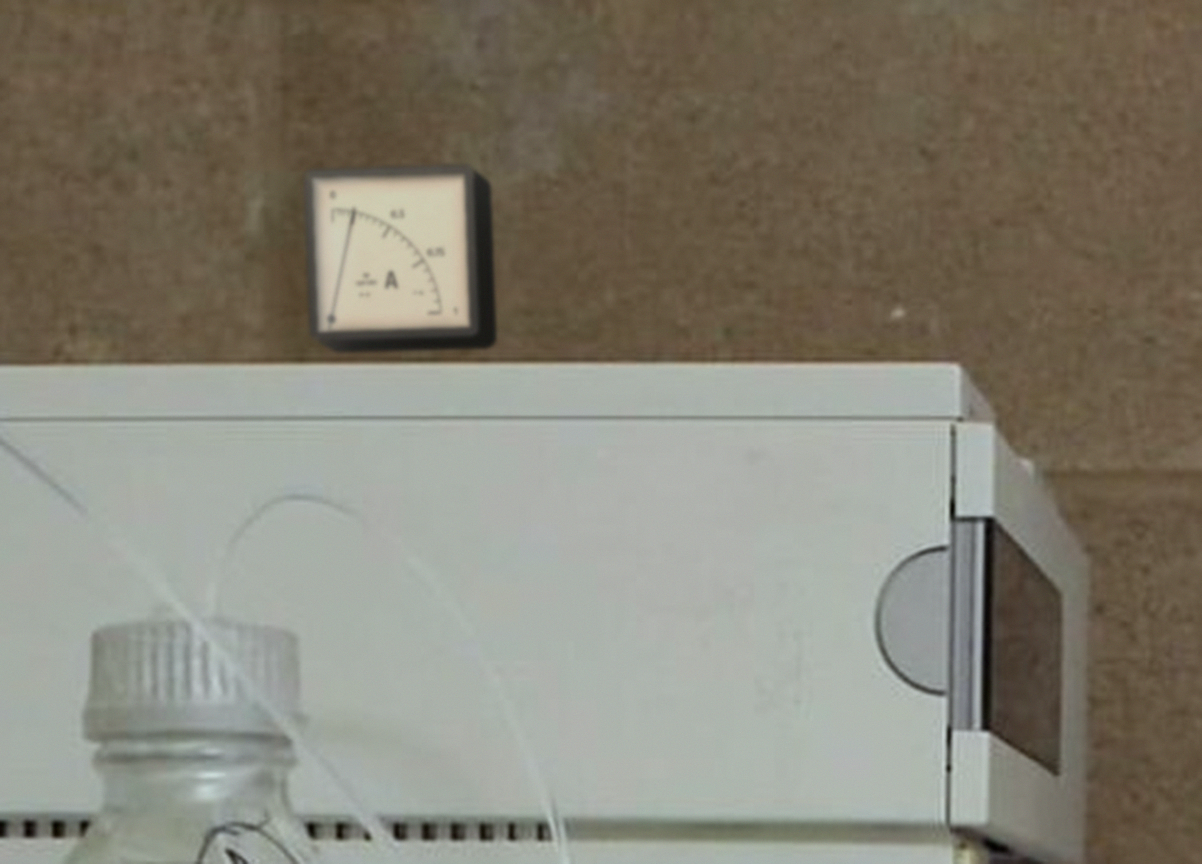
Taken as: 0.25 A
